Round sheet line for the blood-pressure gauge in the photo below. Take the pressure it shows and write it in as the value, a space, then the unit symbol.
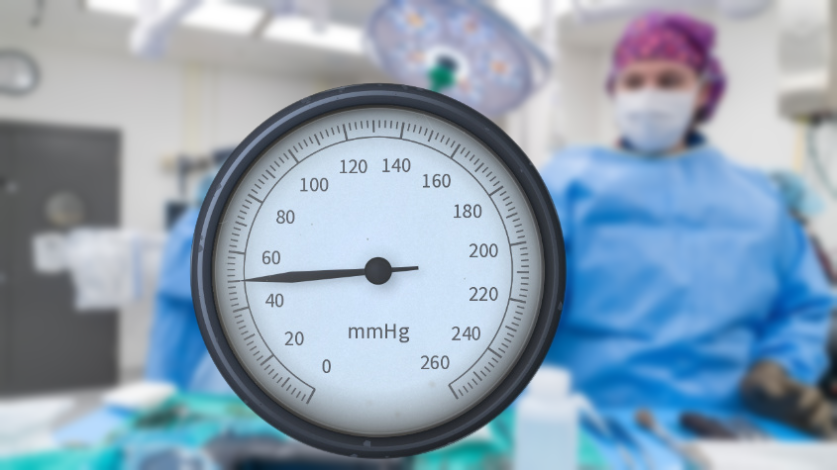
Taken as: 50 mmHg
